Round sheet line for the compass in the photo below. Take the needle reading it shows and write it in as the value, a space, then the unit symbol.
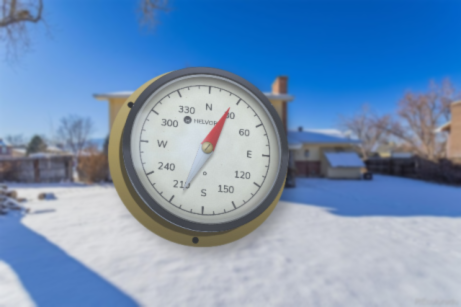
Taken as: 25 °
